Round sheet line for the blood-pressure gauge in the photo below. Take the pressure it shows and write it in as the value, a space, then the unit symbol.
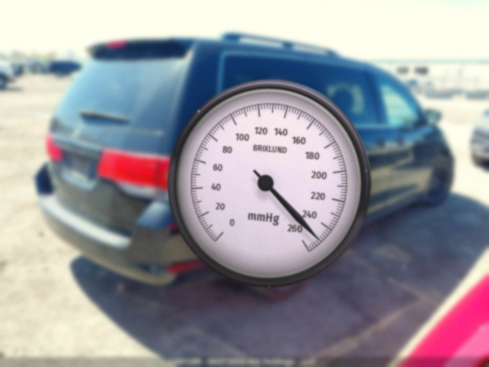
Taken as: 250 mmHg
